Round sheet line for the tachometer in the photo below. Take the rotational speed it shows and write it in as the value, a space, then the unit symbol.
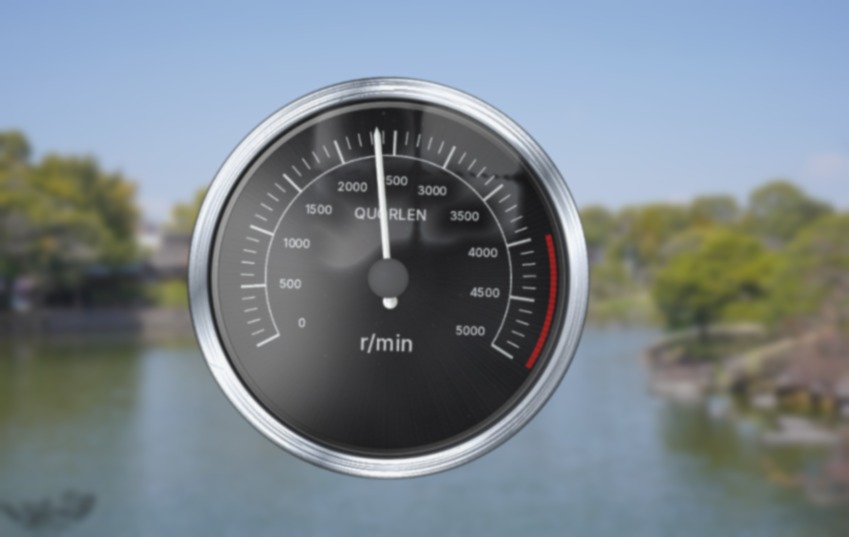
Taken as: 2350 rpm
